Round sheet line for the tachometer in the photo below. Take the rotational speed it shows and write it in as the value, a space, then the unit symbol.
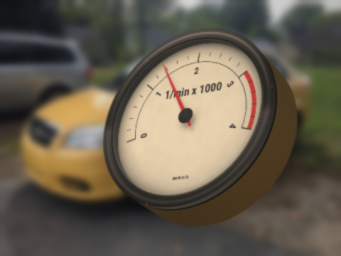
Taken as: 1400 rpm
